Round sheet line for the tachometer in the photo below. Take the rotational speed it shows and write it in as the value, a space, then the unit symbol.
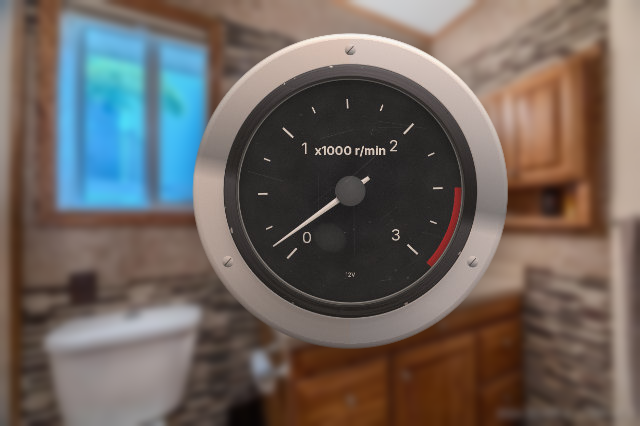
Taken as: 125 rpm
